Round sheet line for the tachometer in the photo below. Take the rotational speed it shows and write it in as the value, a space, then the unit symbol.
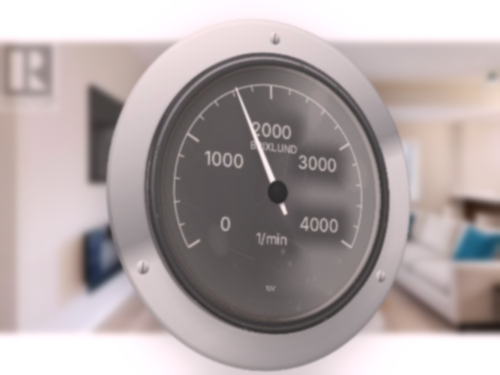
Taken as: 1600 rpm
